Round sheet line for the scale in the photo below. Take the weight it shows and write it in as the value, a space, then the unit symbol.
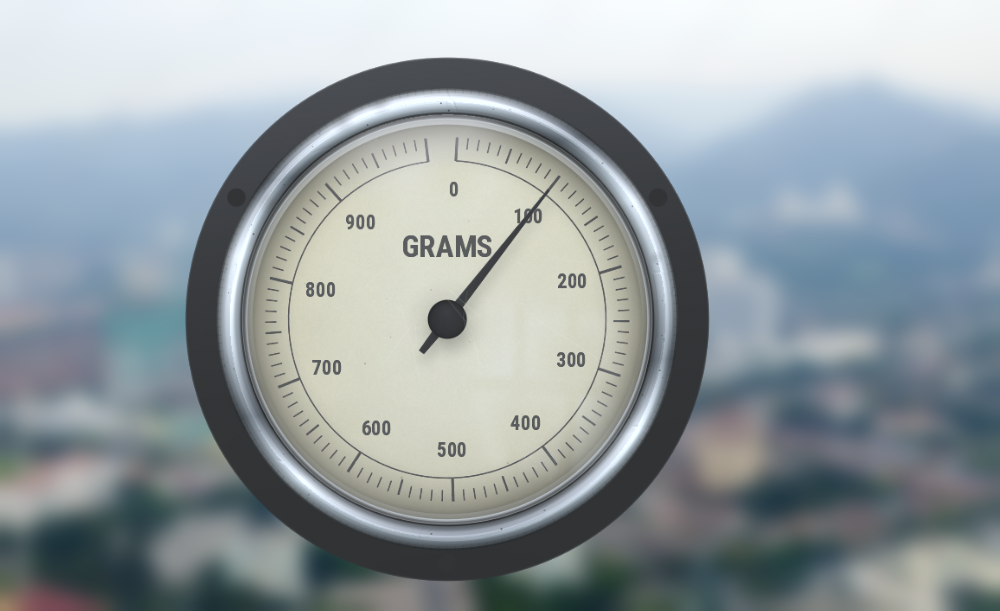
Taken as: 100 g
